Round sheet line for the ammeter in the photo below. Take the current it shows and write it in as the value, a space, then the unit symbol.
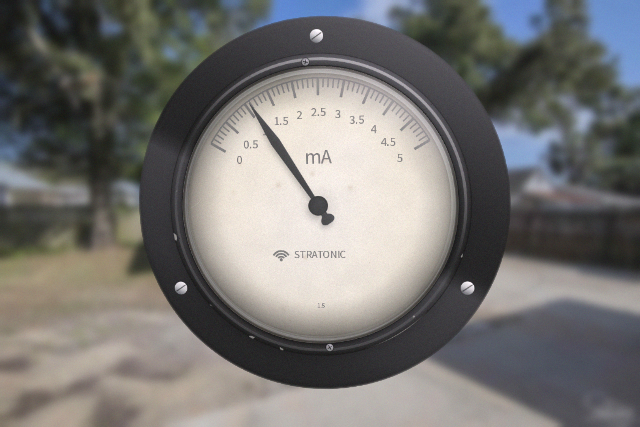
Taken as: 1.1 mA
